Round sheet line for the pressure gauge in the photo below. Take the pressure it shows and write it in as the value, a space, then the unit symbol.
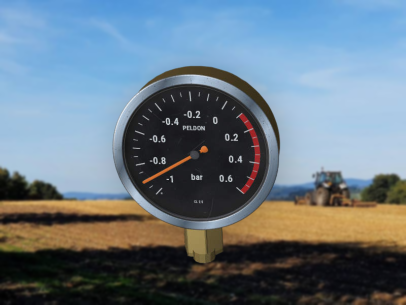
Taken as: -0.9 bar
